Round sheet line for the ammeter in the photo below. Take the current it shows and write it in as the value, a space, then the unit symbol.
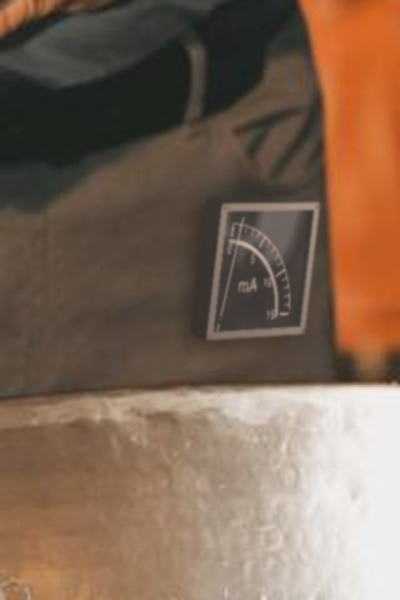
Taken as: 1 mA
